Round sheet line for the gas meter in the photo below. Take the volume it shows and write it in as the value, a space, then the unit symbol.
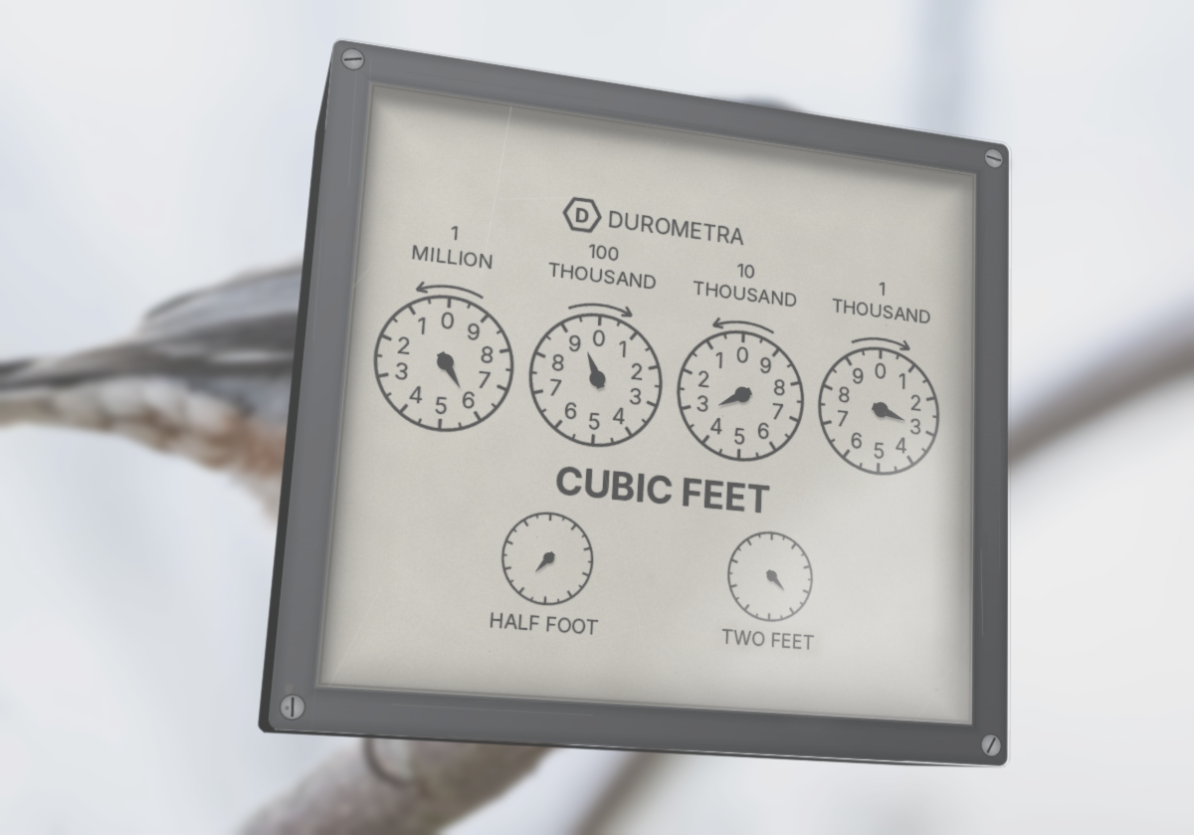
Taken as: 593300 ft³
